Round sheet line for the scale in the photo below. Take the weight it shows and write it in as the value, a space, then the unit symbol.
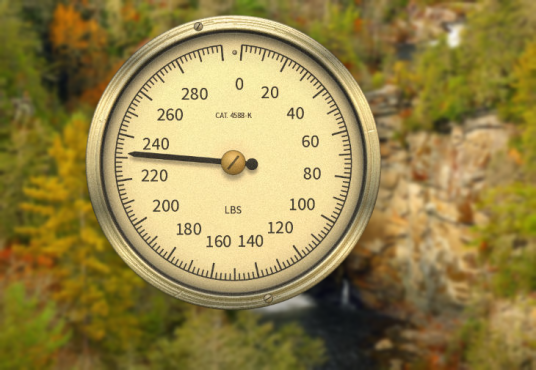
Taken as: 232 lb
